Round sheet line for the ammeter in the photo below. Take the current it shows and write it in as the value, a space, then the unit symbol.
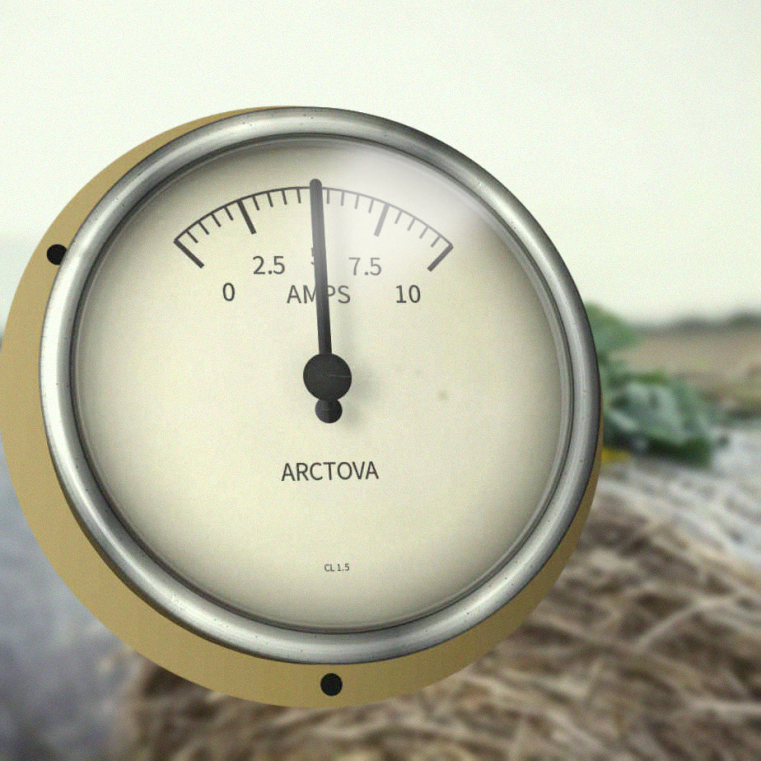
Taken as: 5 A
